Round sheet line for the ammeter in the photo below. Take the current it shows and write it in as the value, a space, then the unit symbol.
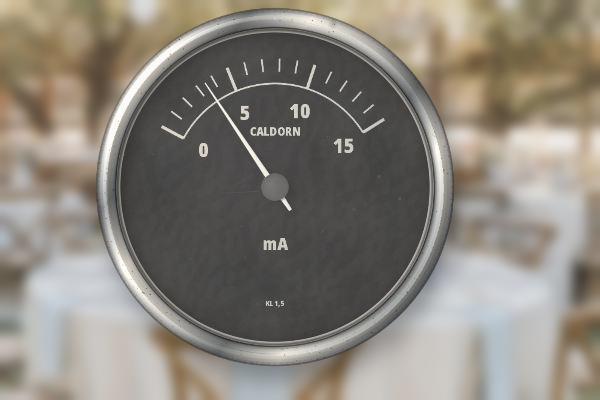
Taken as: 3.5 mA
